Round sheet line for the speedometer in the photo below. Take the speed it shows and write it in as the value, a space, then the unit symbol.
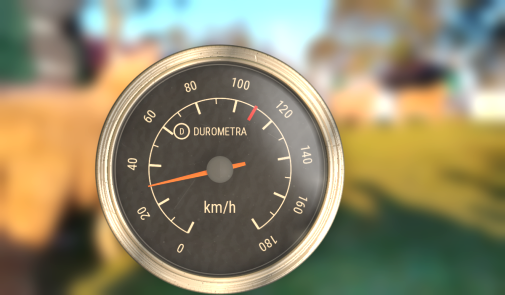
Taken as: 30 km/h
